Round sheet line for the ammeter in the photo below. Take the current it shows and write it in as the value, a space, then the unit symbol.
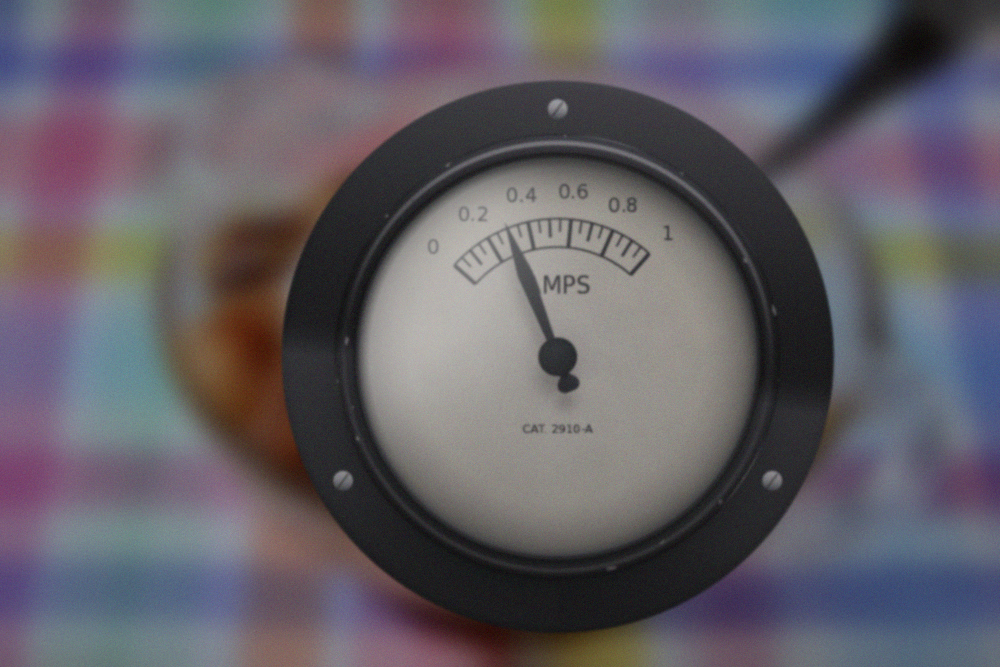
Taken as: 0.3 A
